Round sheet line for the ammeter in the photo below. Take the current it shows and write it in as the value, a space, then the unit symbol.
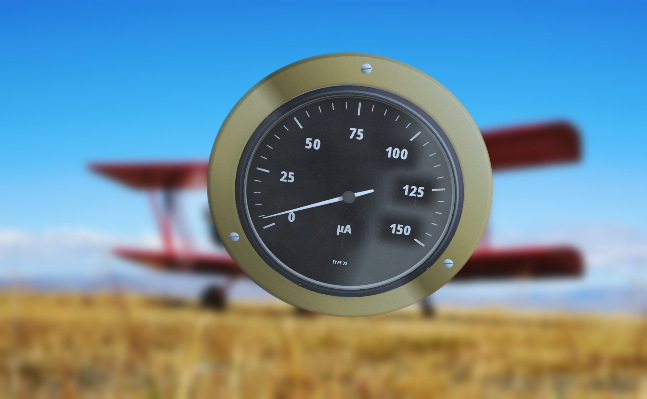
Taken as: 5 µA
